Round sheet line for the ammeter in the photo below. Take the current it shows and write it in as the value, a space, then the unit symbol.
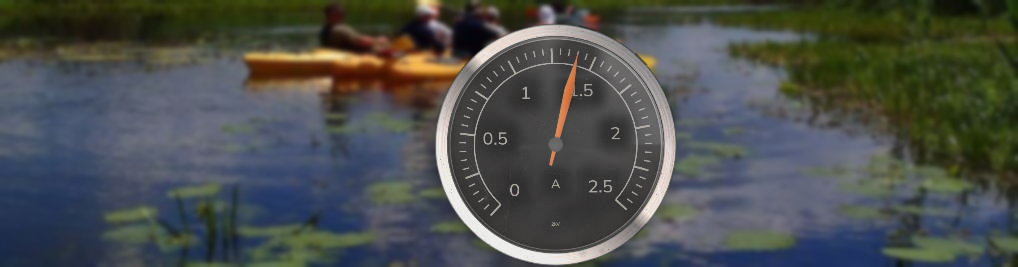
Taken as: 1.4 A
